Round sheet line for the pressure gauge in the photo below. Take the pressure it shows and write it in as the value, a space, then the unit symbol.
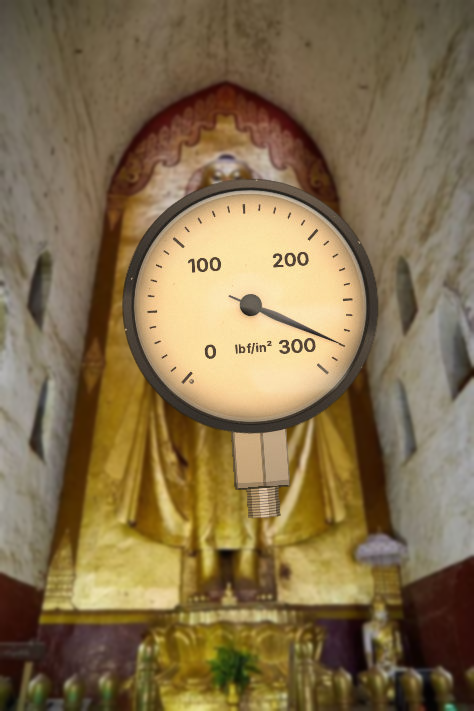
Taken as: 280 psi
